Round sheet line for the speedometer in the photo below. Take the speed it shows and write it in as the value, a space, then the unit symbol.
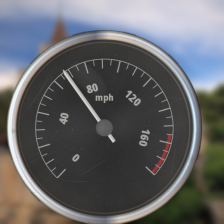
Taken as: 67.5 mph
